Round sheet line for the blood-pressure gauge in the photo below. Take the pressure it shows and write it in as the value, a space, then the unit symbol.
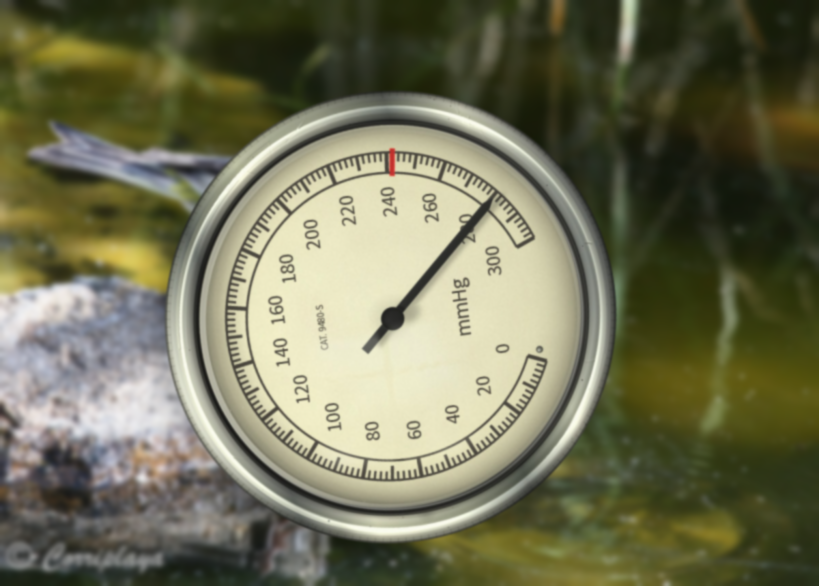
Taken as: 280 mmHg
